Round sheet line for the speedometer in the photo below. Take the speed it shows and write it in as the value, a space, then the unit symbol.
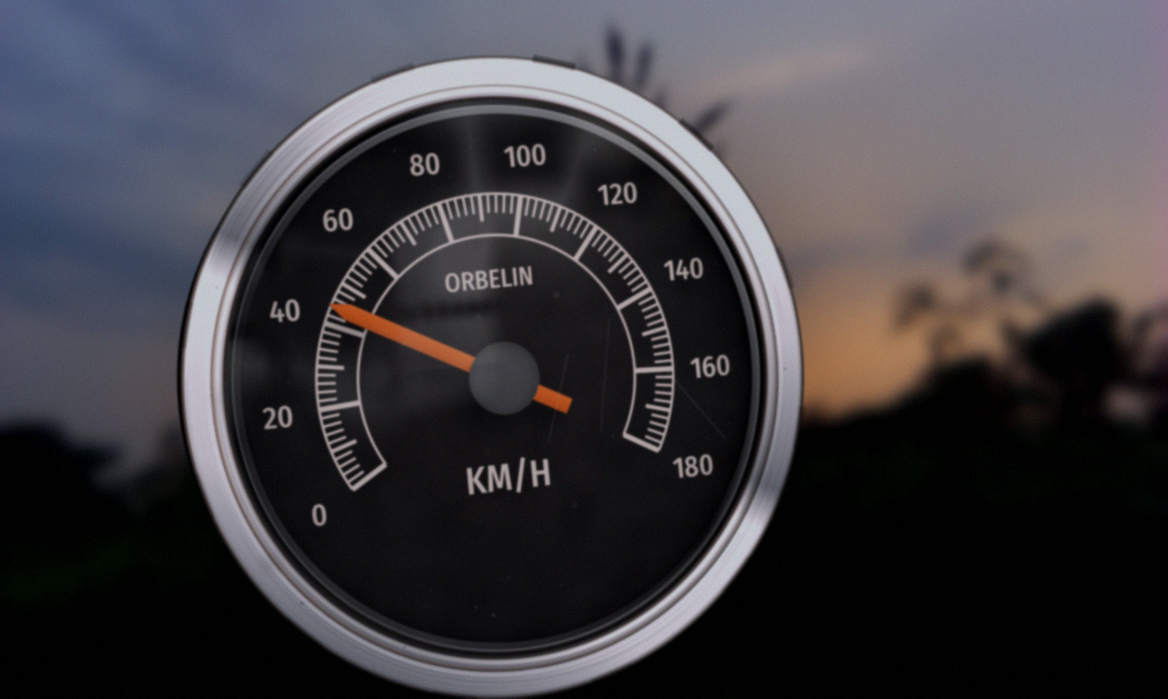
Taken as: 44 km/h
